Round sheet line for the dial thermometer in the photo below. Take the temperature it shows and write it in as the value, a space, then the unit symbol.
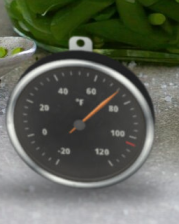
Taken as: 72 °F
